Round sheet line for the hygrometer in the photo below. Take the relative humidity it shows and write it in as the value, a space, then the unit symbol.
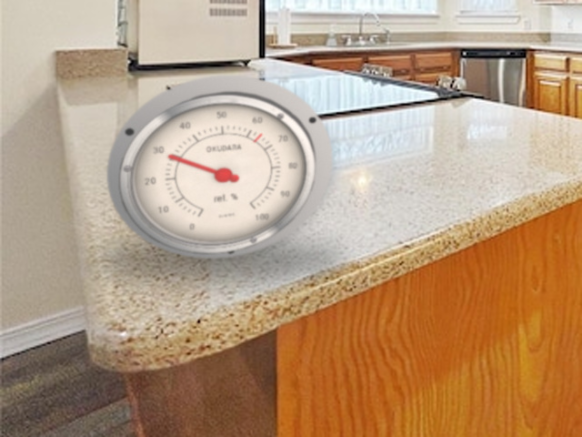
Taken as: 30 %
